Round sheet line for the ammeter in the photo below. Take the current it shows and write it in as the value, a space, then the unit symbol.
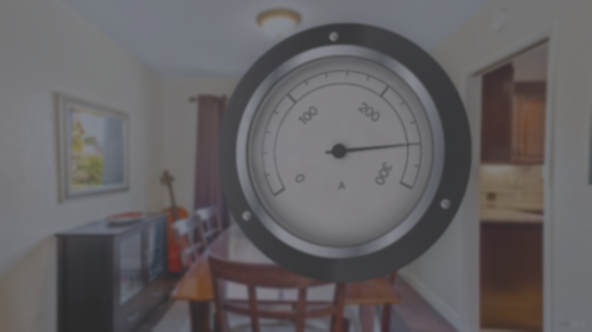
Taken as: 260 A
